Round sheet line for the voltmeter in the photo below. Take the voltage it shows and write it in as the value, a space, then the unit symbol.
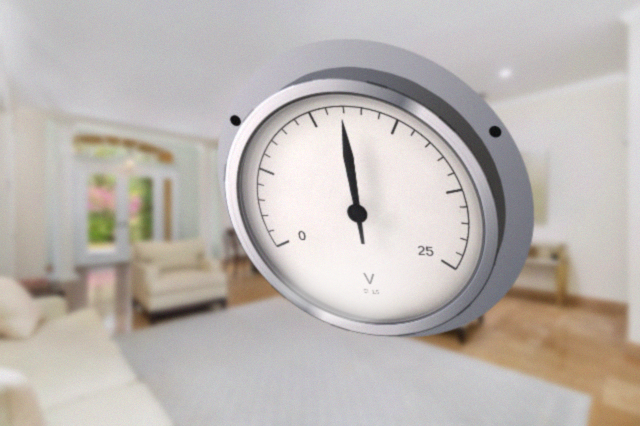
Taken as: 12 V
